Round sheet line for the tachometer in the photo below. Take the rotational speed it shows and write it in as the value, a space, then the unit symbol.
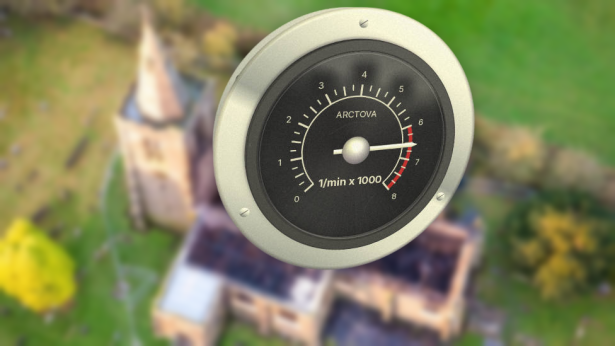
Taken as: 6500 rpm
